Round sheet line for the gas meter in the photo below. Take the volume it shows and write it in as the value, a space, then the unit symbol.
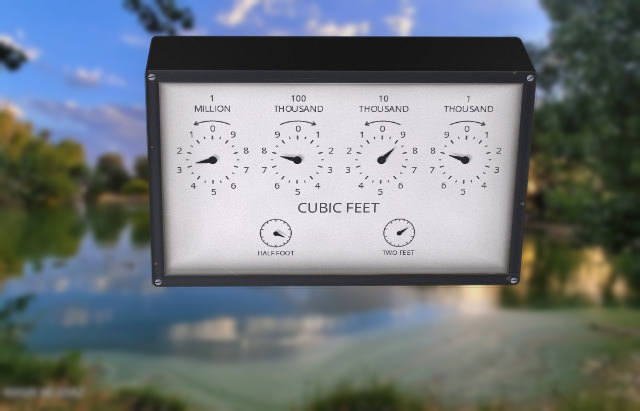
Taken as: 278800 ft³
